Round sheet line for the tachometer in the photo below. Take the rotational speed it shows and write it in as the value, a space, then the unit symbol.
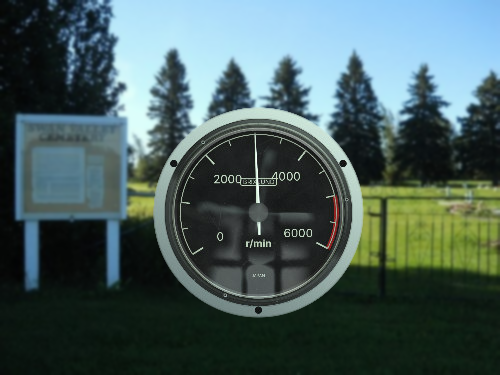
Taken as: 3000 rpm
